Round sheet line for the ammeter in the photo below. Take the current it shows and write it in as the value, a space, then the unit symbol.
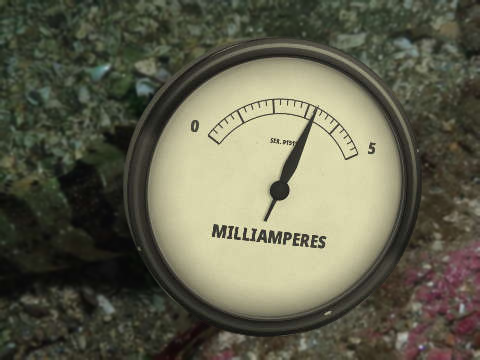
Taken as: 3.2 mA
